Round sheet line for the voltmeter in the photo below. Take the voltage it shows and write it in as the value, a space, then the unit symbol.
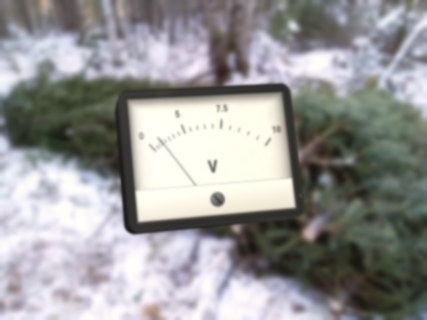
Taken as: 2.5 V
